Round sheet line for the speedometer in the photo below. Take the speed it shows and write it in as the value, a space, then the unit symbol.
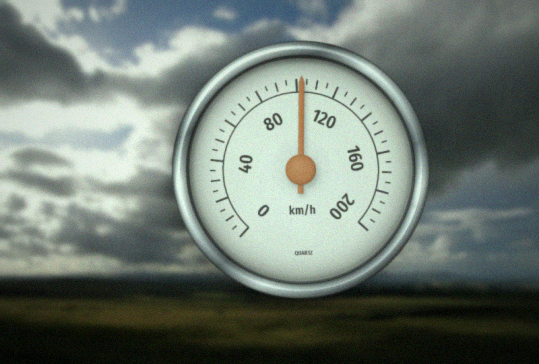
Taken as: 102.5 km/h
